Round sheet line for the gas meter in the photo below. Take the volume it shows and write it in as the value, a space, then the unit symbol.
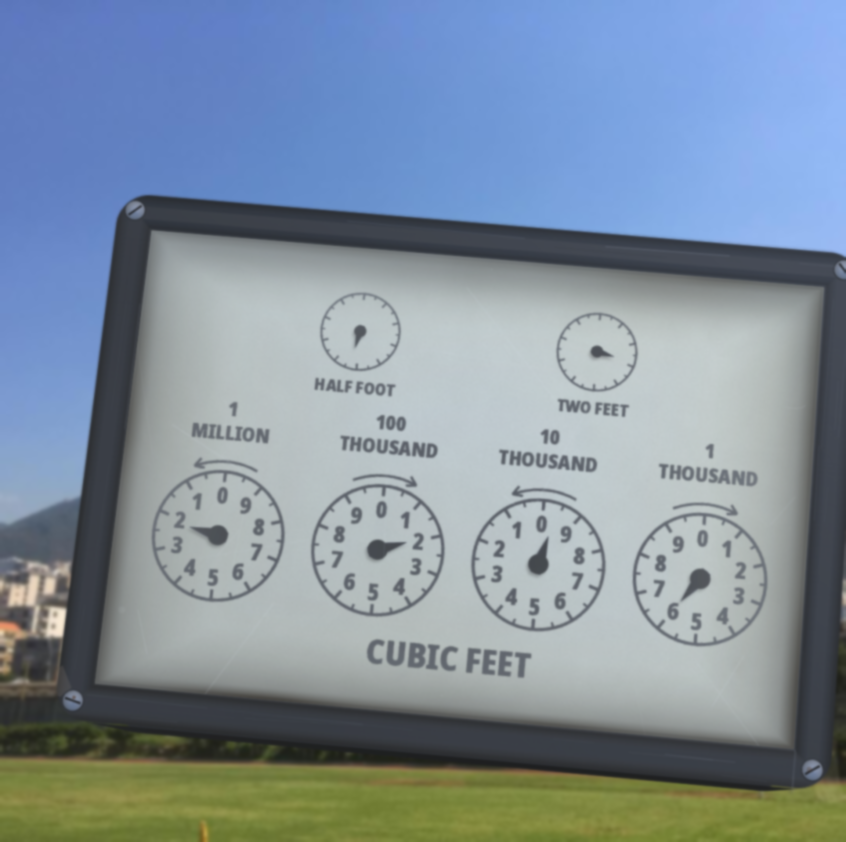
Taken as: 219600 ft³
